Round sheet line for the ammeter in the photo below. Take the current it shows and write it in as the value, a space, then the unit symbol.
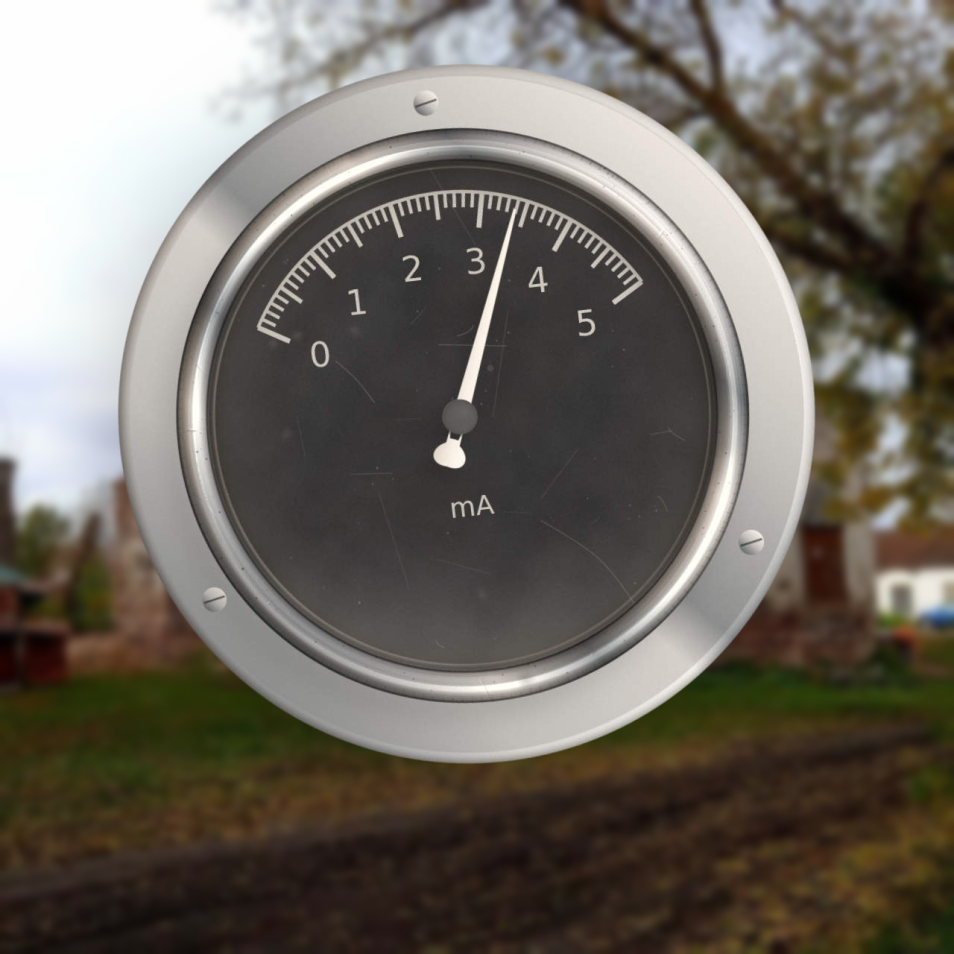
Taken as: 3.4 mA
